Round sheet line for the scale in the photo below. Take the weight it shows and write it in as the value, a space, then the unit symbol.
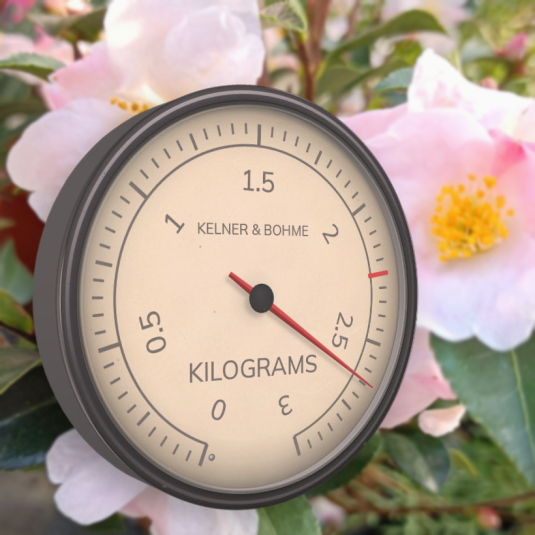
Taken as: 2.65 kg
